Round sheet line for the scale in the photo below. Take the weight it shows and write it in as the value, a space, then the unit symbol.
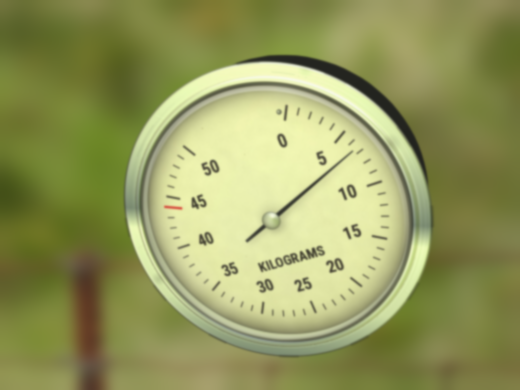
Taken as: 6.5 kg
